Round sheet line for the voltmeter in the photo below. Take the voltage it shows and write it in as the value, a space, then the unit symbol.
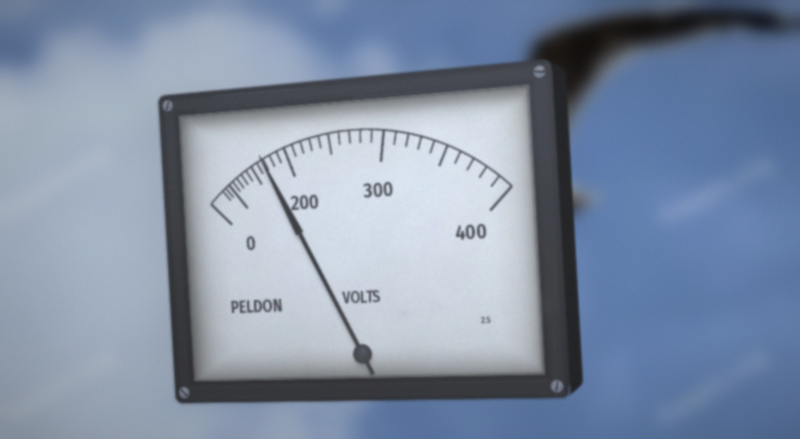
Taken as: 170 V
